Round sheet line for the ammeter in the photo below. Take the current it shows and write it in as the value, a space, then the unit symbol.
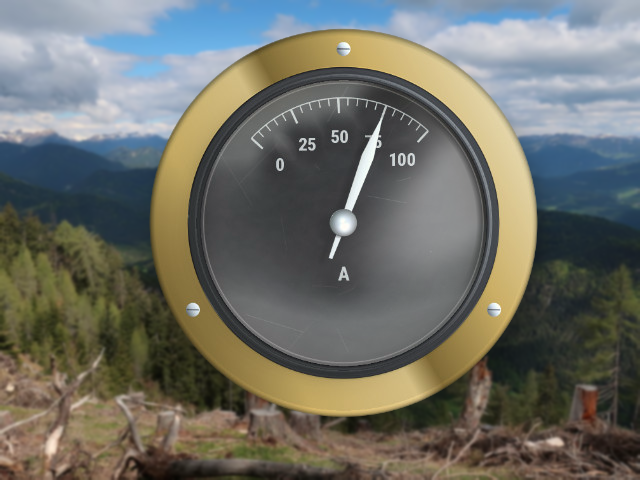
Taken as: 75 A
